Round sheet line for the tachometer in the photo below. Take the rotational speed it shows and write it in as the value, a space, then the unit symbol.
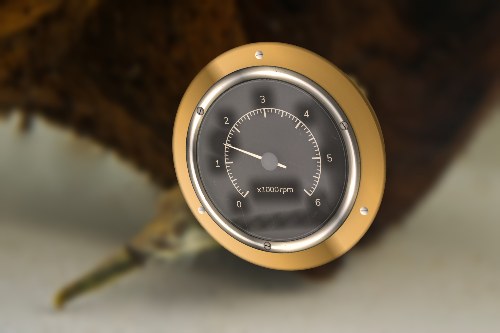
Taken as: 1500 rpm
